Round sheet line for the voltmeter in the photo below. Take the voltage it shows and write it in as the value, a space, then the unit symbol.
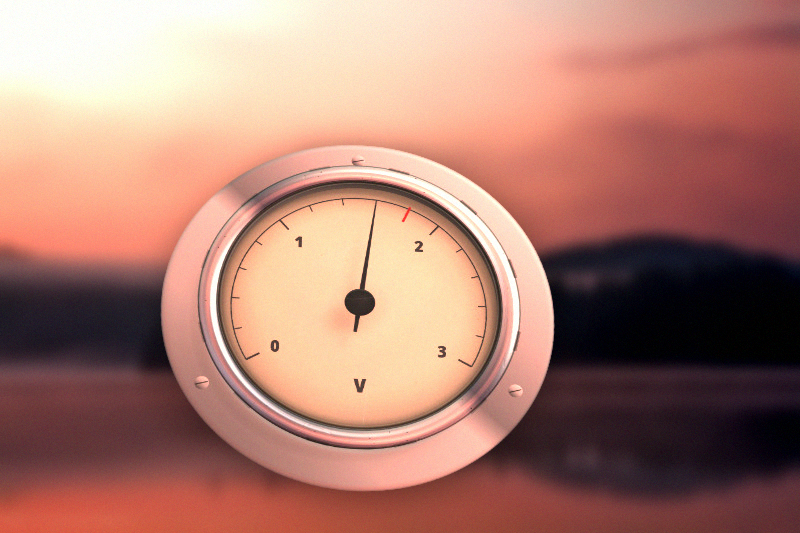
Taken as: 1.6 V
